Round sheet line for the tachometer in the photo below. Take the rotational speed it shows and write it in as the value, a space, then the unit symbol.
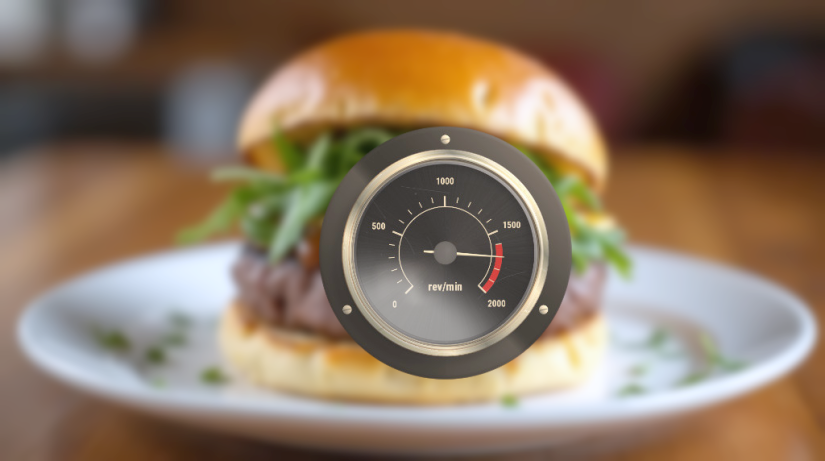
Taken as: 1700 rpm
